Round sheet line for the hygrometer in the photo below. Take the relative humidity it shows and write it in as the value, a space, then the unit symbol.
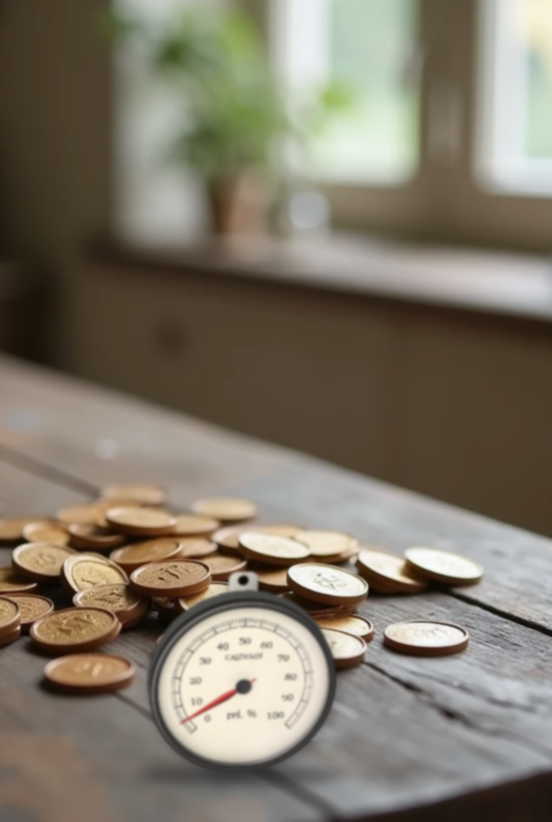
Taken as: 5 %
